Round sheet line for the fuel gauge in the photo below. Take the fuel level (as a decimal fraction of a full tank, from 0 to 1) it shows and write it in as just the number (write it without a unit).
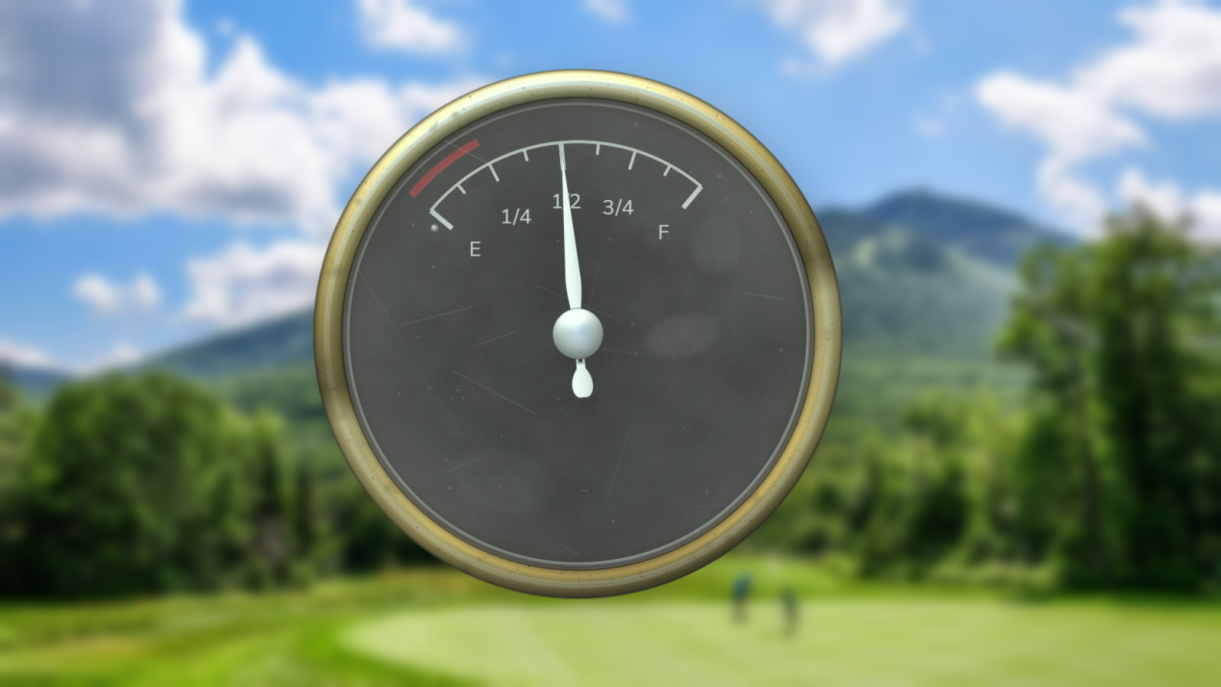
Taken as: 0.5
